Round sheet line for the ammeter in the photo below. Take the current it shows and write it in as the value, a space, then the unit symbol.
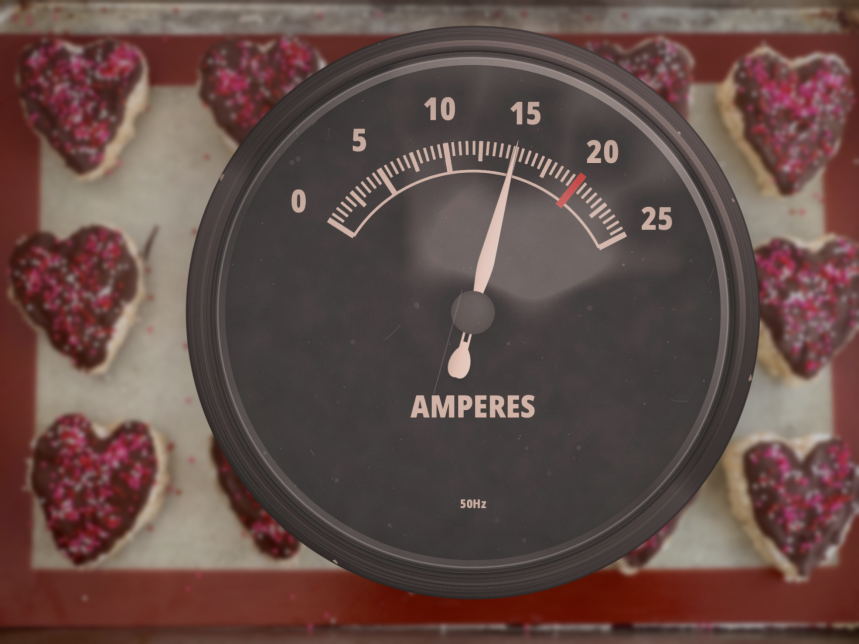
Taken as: 15 A
